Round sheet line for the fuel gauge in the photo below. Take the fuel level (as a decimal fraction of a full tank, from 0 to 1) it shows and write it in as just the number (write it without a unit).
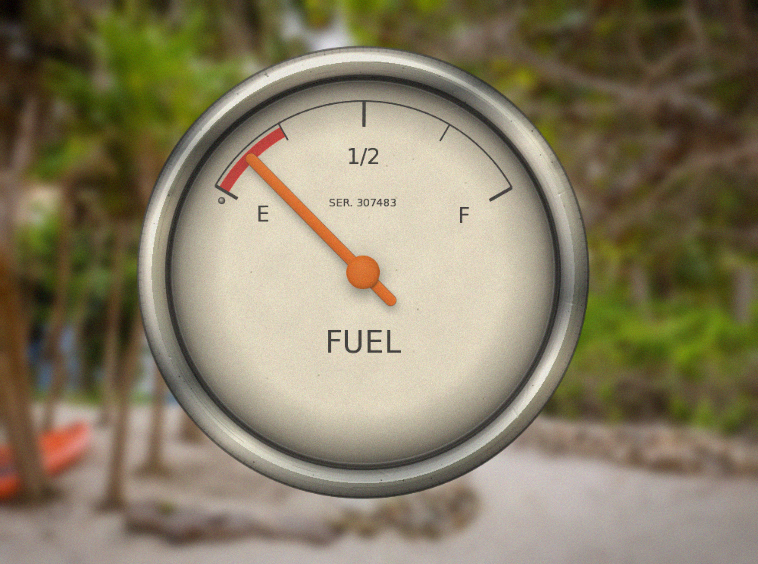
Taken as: 0.125
